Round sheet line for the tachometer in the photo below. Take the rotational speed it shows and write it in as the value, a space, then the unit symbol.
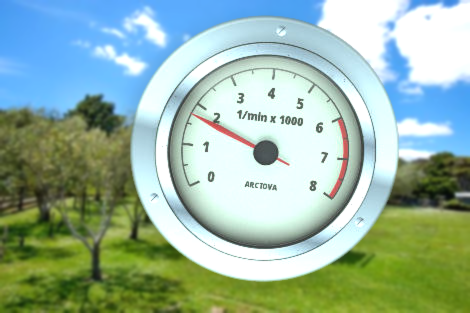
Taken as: 1750 rpm
